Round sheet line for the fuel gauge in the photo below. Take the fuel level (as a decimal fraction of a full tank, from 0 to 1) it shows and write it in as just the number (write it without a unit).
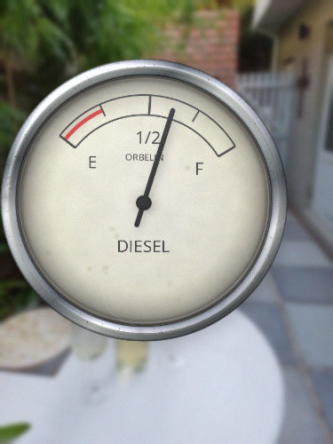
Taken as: 0.625
